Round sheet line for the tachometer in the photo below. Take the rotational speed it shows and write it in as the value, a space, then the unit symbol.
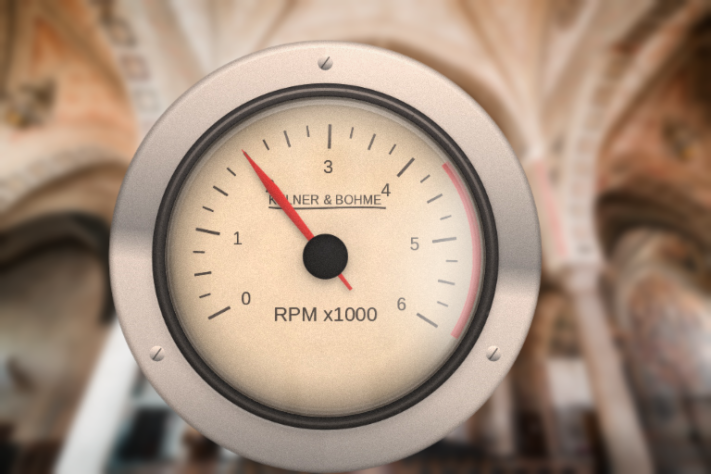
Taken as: 2000 rpm
